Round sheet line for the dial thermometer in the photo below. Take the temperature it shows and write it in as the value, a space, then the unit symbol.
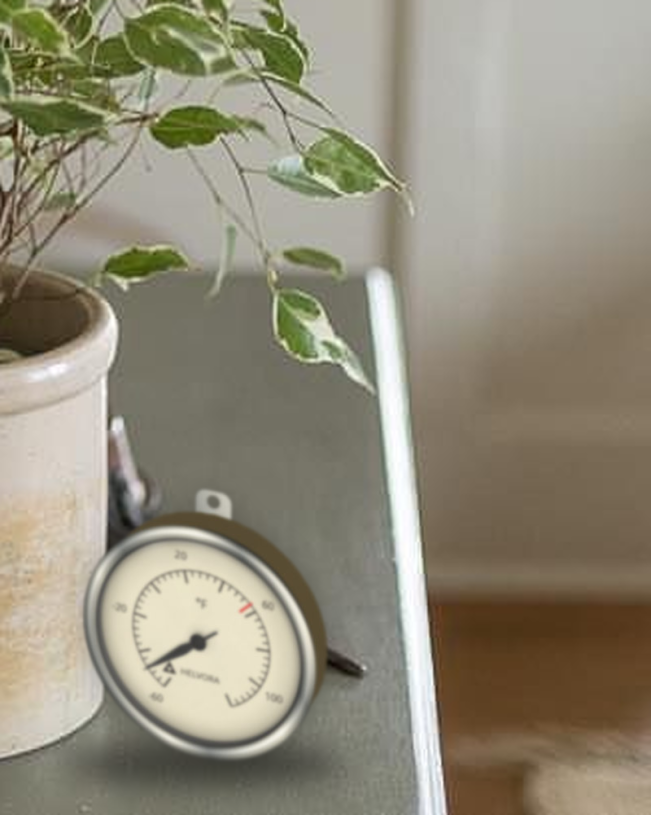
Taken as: -48 °F
